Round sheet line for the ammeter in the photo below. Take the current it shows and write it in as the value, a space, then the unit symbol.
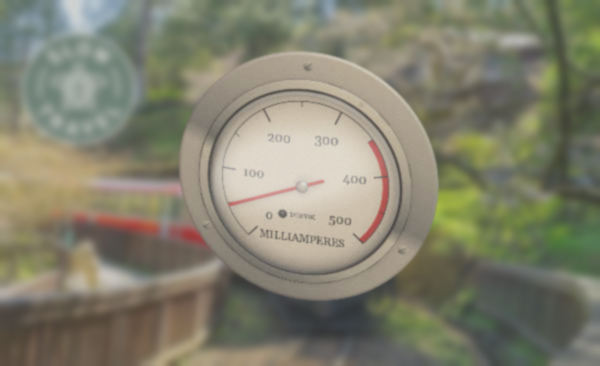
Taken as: 50 mA
